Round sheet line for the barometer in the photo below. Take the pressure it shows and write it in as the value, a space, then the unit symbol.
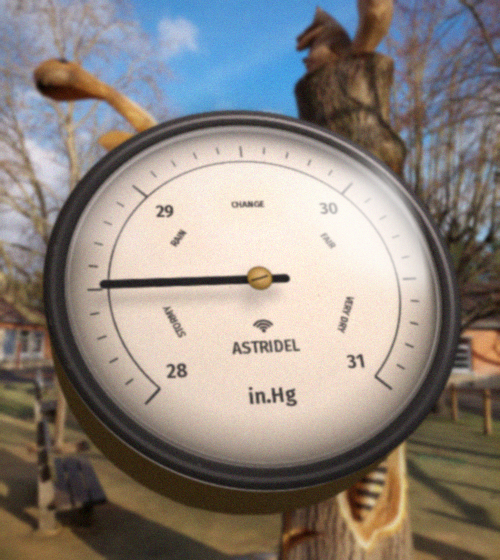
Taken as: 28.5 inHg
